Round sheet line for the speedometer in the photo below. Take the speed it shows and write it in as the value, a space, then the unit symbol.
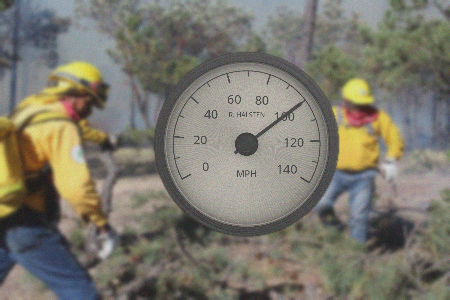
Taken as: 100 mph
